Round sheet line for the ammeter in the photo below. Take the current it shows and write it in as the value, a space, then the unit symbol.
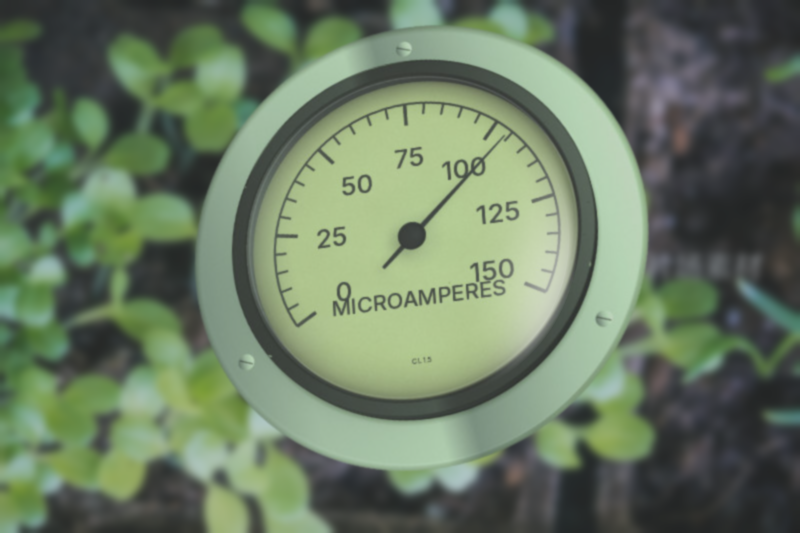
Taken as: 105 µA
